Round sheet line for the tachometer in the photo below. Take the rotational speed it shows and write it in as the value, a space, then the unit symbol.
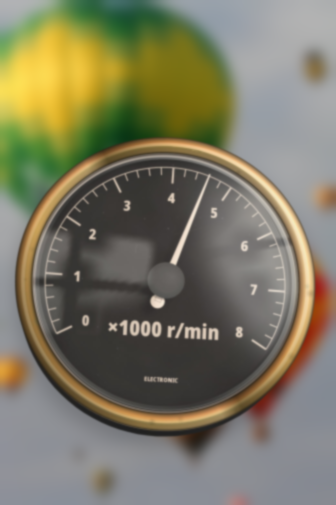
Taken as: 4600 rpm
